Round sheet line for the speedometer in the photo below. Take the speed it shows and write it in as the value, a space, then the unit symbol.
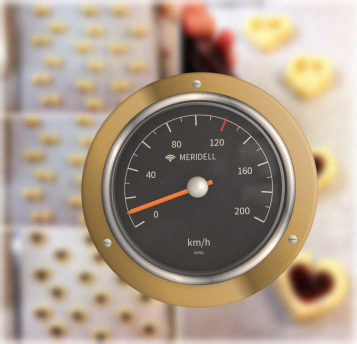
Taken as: 10 km/h
